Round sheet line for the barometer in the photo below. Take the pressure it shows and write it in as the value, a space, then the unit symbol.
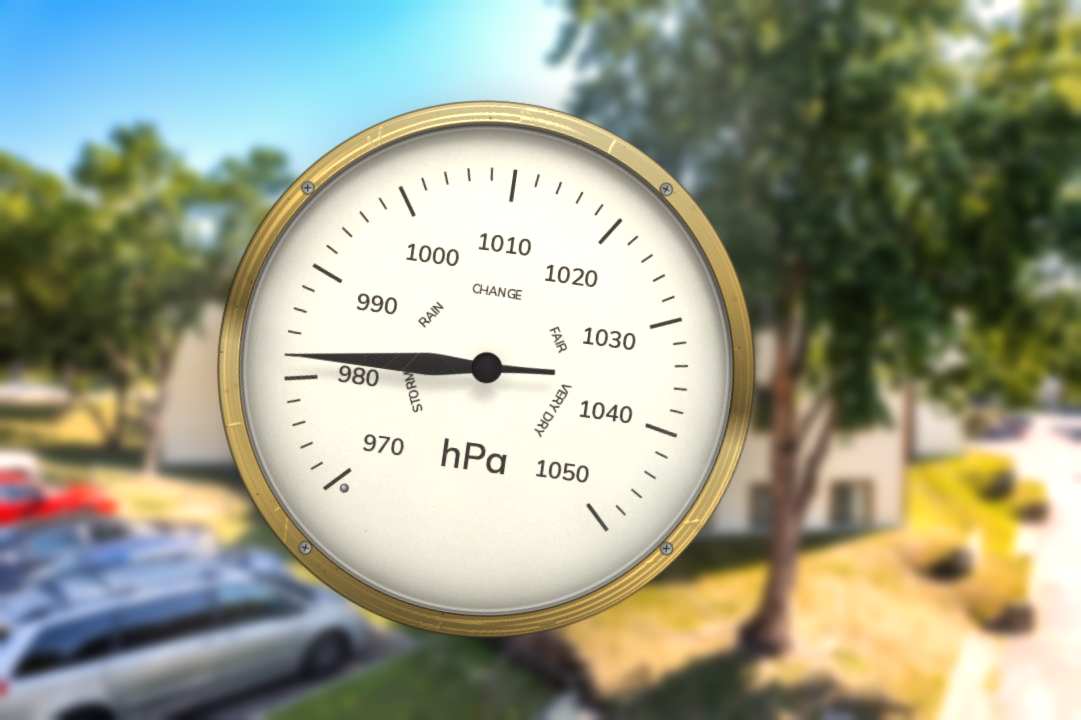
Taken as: 982 hPa
